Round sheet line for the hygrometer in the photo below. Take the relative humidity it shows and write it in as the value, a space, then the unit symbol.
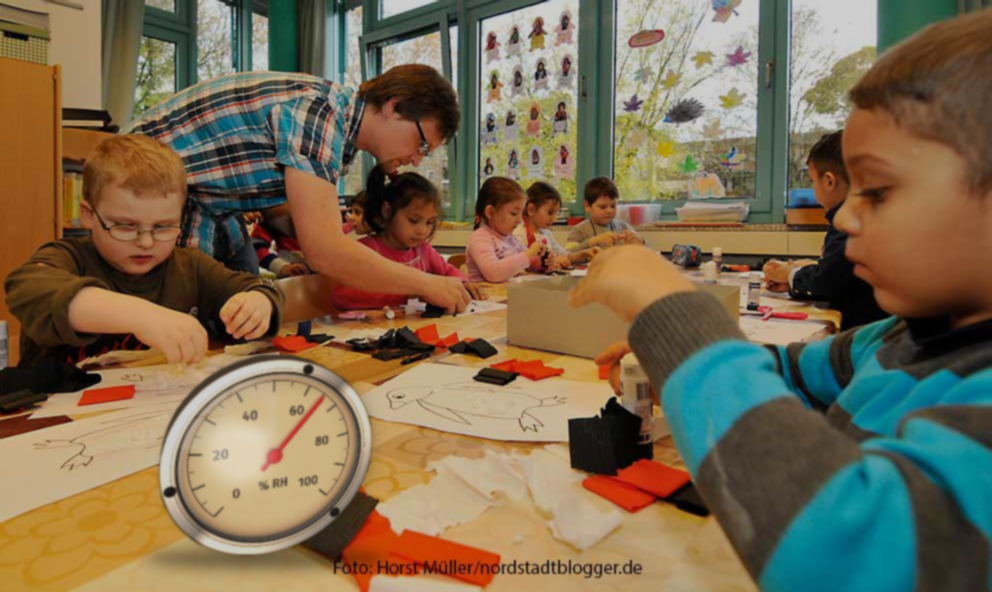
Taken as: 65 %
